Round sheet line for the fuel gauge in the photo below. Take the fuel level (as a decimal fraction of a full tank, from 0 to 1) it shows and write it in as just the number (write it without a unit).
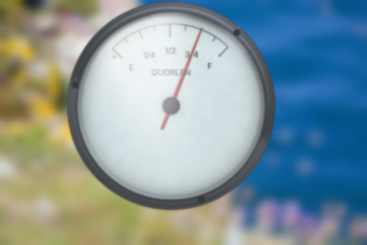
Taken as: 0.75
